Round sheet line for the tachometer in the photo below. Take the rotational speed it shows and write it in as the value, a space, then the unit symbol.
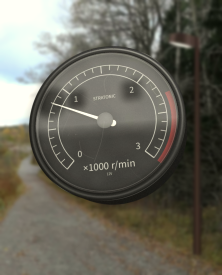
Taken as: 800 rpm
